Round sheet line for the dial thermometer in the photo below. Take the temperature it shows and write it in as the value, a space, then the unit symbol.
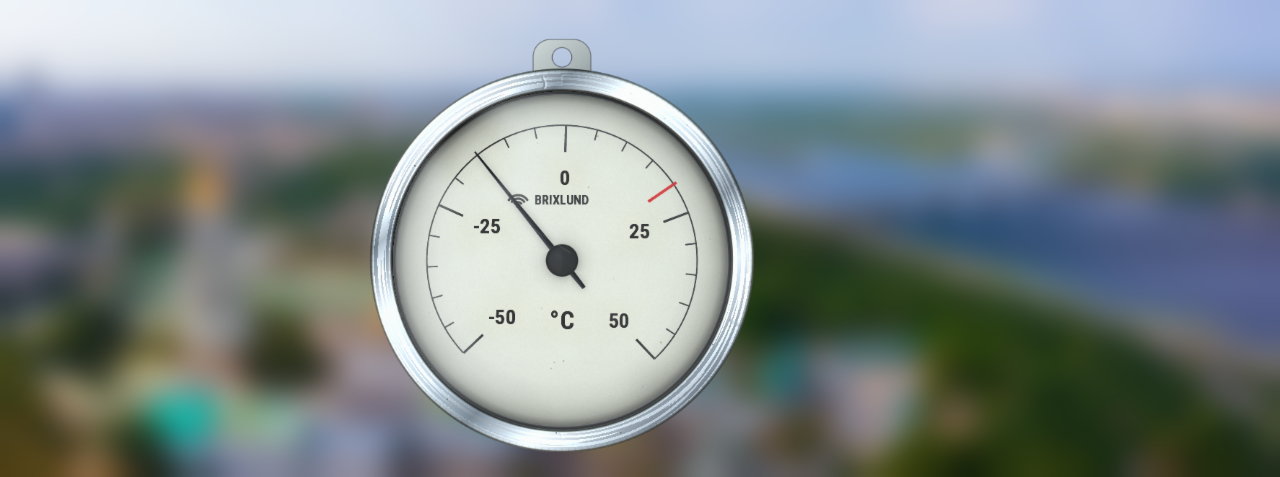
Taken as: -15 °C
